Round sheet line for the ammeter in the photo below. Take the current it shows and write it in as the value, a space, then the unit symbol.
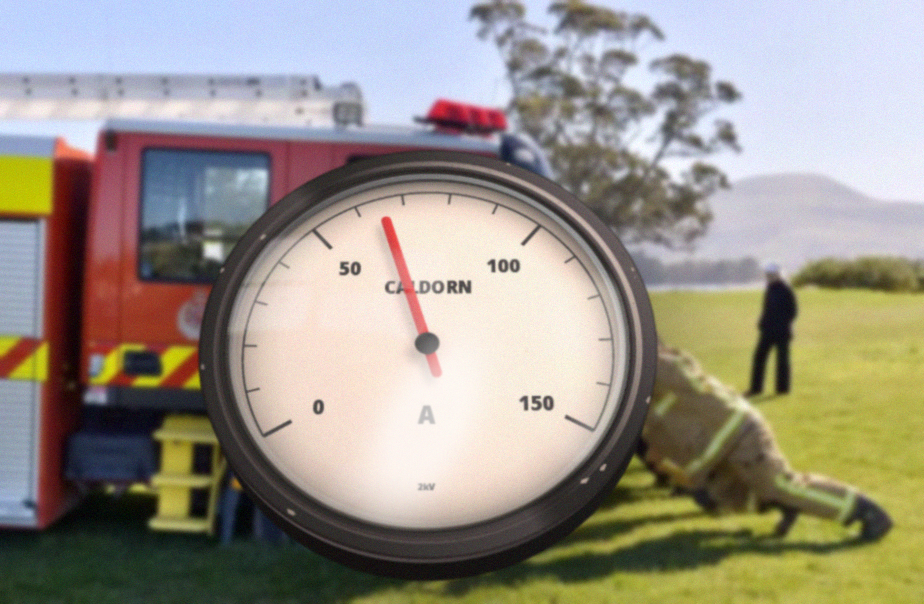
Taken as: 65 A
